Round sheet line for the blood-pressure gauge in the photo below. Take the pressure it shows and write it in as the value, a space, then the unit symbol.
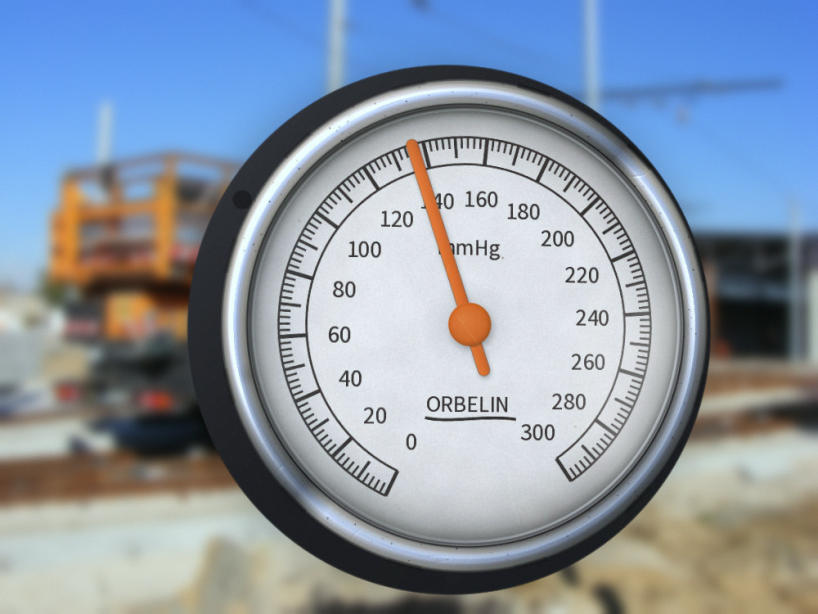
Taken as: 136 mmHg
